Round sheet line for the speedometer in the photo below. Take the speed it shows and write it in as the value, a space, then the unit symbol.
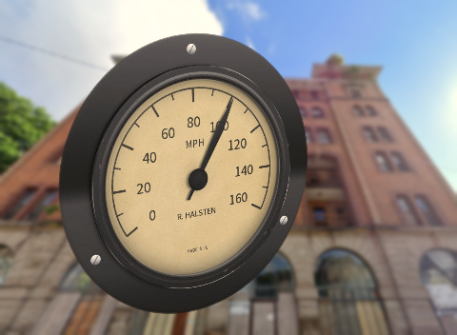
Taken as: 100 mph
